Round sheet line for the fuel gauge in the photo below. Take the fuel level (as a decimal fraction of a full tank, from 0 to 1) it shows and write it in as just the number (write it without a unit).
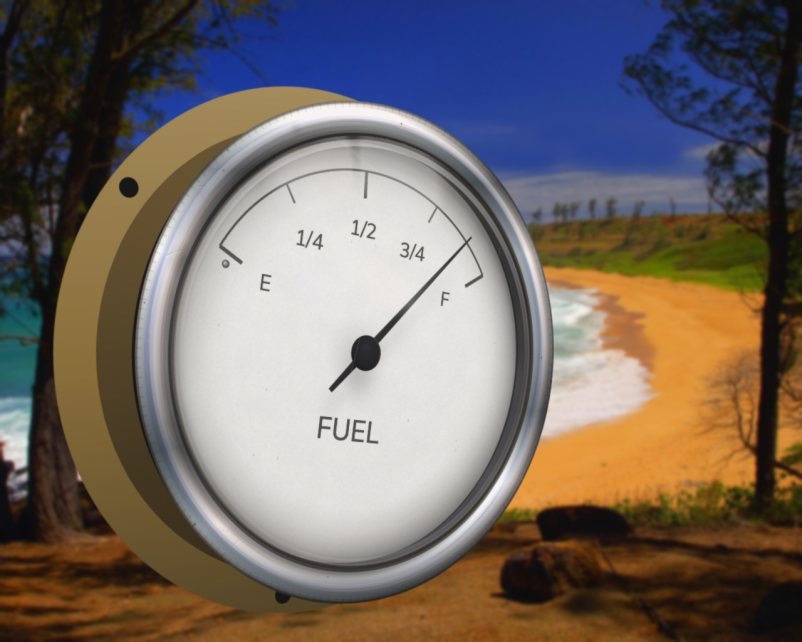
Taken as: 0.875
